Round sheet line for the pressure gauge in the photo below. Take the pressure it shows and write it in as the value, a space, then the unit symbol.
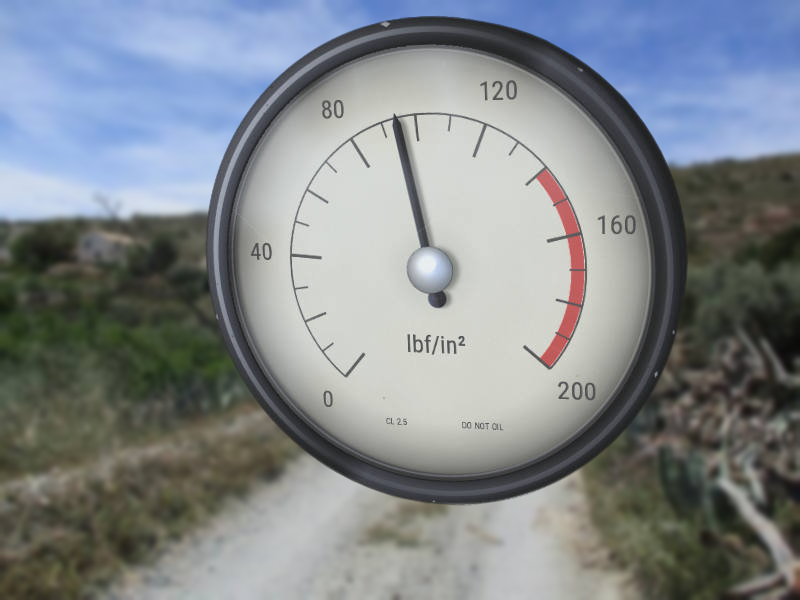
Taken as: 95 psi
